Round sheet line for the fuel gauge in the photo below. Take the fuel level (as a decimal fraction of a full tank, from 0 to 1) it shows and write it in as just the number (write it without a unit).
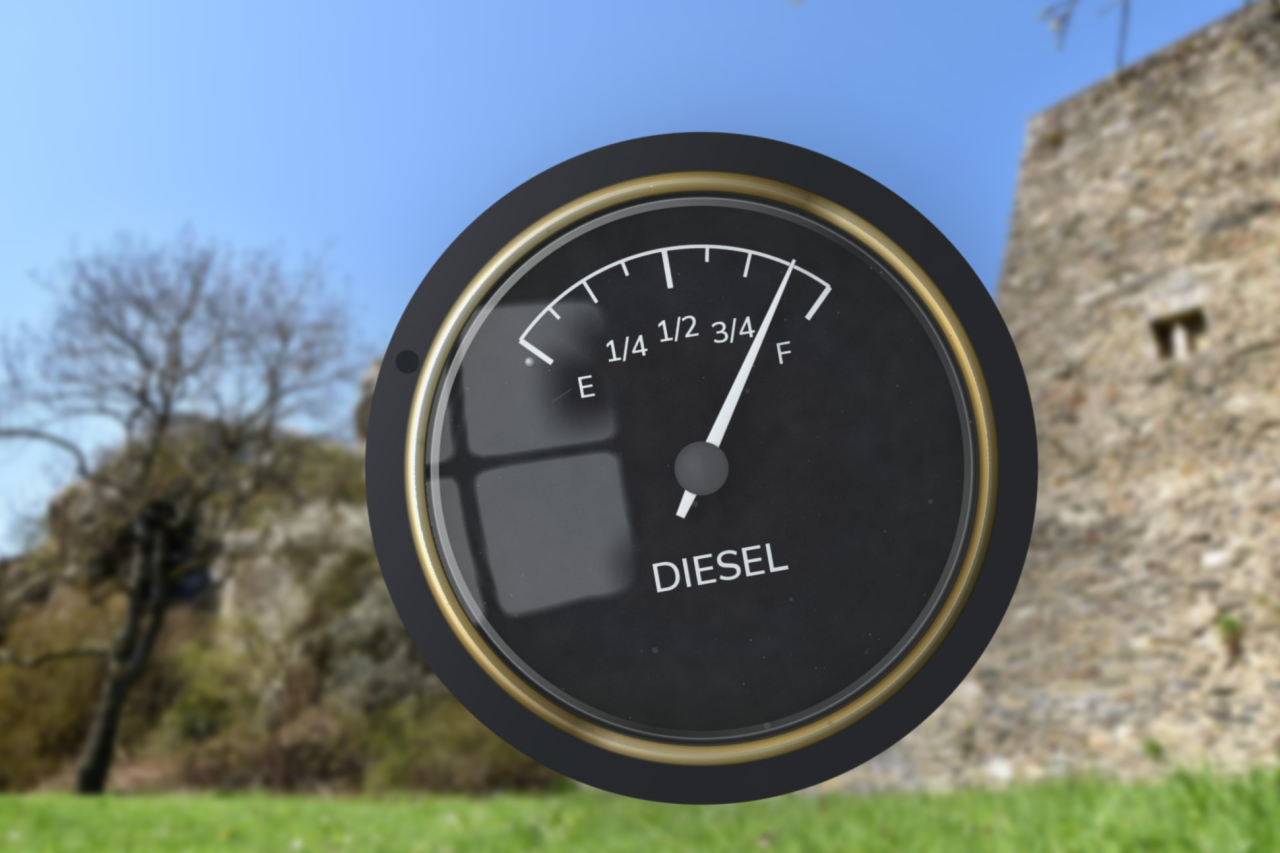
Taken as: 0.875
